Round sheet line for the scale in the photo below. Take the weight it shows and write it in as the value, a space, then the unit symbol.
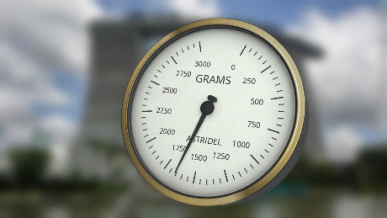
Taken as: 1650 g
